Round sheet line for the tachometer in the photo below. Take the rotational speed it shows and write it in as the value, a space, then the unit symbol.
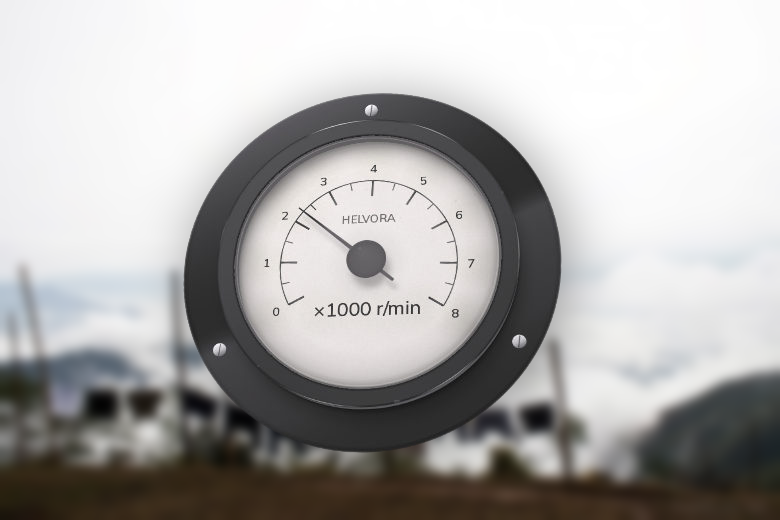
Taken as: 2250 rpm
